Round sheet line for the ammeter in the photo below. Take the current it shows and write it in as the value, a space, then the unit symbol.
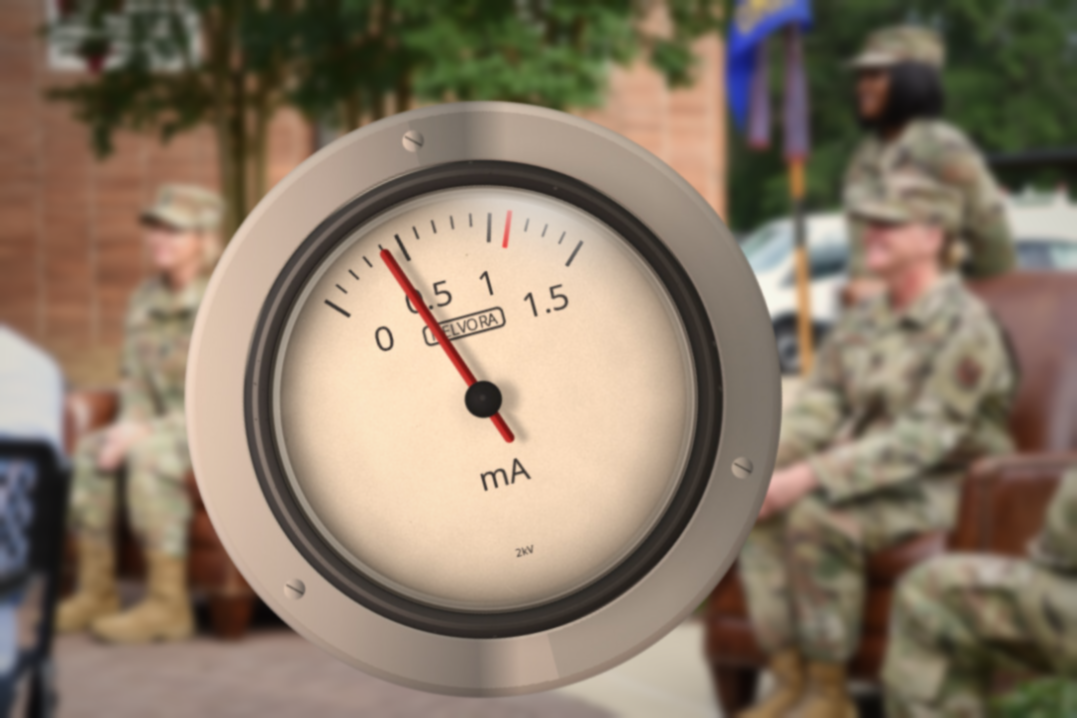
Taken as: 0.4 mA
